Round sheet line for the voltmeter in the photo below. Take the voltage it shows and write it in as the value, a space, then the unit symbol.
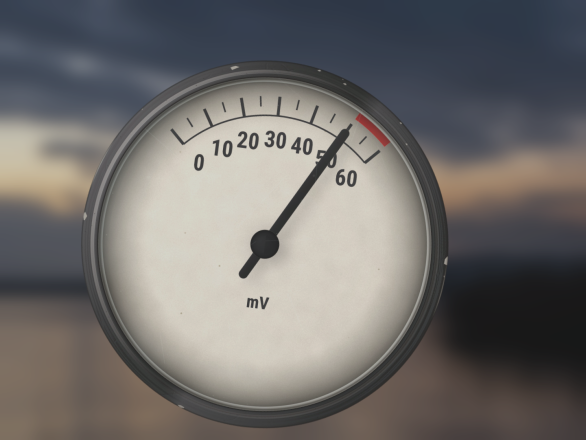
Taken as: 50 mV
